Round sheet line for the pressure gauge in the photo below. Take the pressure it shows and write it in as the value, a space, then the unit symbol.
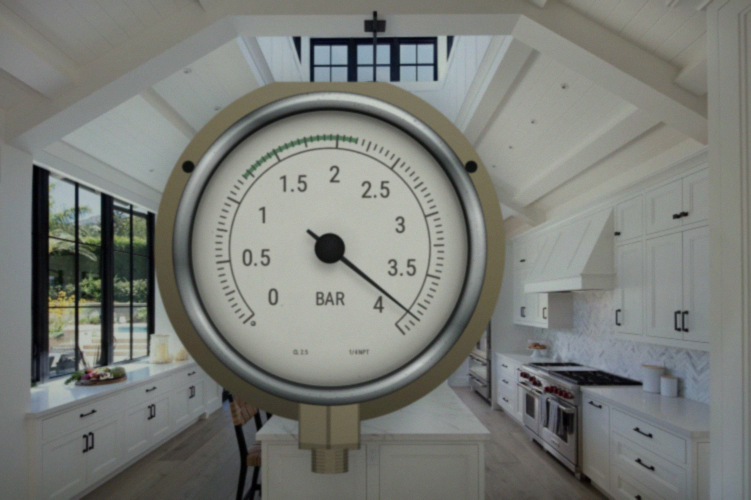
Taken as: 3.85 bar
